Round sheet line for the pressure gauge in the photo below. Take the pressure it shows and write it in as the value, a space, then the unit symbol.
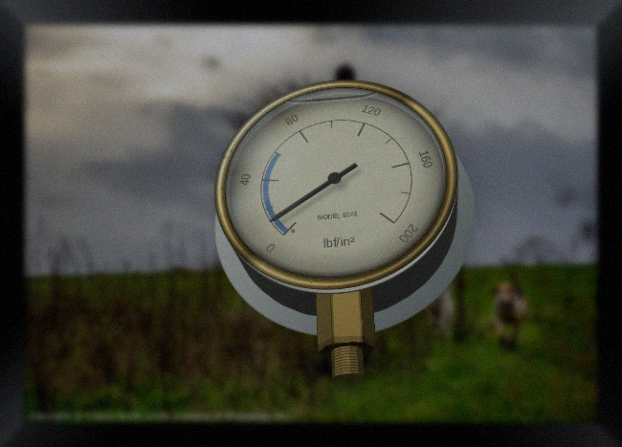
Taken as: 10 psi
